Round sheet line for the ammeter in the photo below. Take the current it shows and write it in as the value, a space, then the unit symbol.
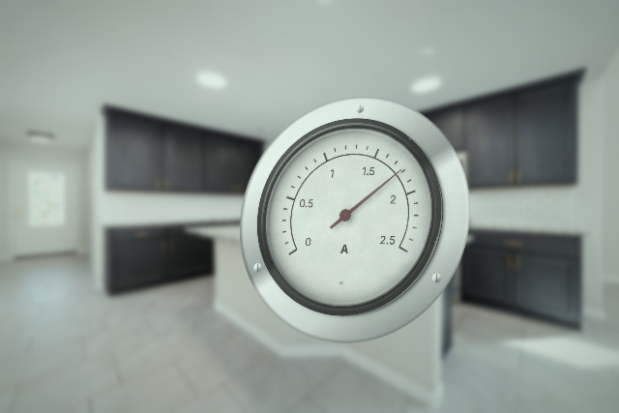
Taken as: 1.8 A
